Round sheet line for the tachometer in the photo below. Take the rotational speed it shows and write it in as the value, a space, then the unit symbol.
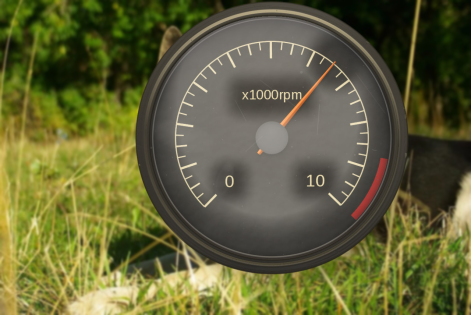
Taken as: 6500 rpm
